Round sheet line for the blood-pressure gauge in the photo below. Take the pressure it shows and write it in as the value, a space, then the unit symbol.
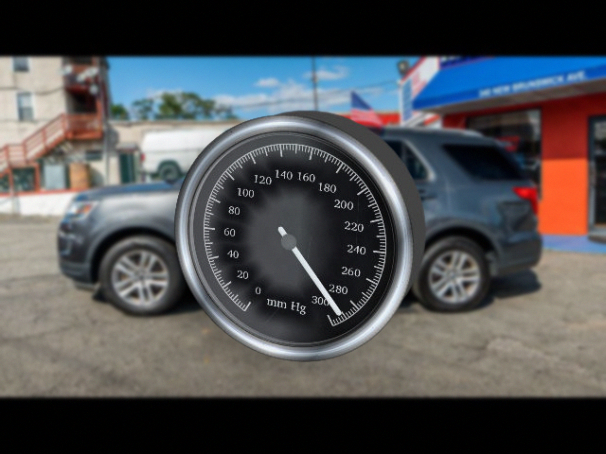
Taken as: 290 mmHg
